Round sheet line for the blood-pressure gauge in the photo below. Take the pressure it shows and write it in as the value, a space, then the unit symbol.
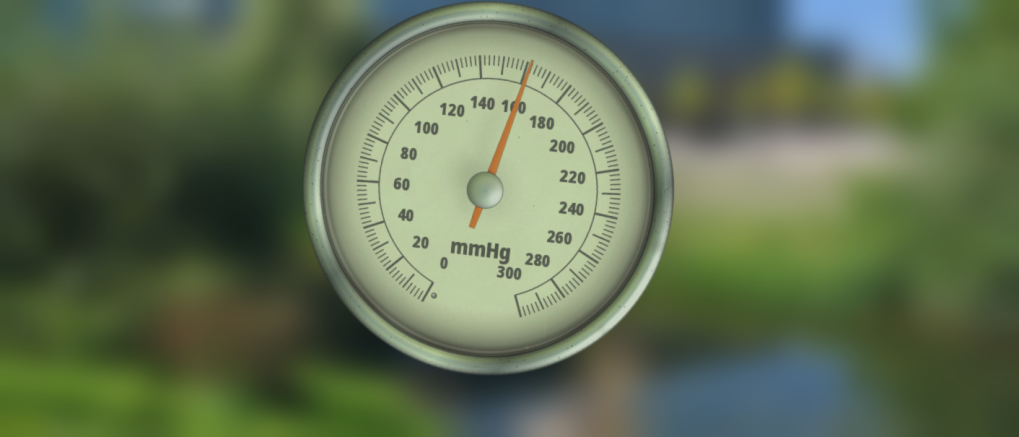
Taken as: 162 mmHg
